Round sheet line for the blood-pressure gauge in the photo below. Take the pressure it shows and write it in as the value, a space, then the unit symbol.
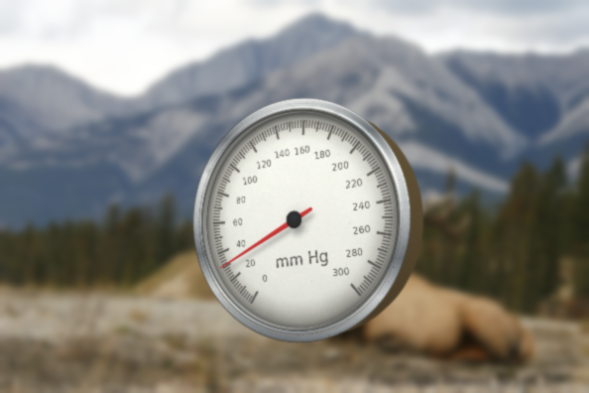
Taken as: 30 mmHg
